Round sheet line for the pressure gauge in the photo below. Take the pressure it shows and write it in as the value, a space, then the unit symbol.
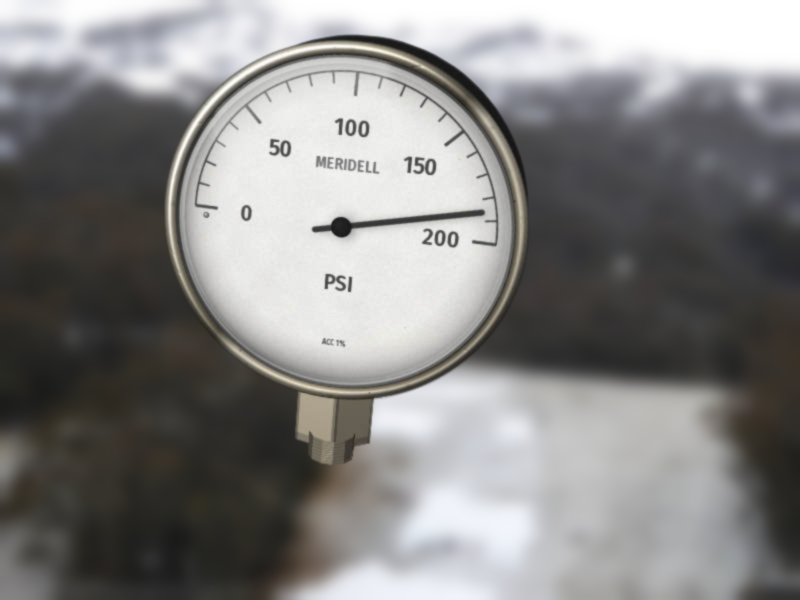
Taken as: 185 psi
